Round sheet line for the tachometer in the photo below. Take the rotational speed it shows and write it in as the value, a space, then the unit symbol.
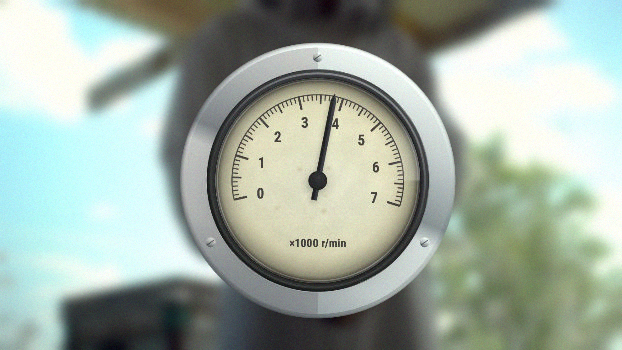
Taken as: 3800 rpm
